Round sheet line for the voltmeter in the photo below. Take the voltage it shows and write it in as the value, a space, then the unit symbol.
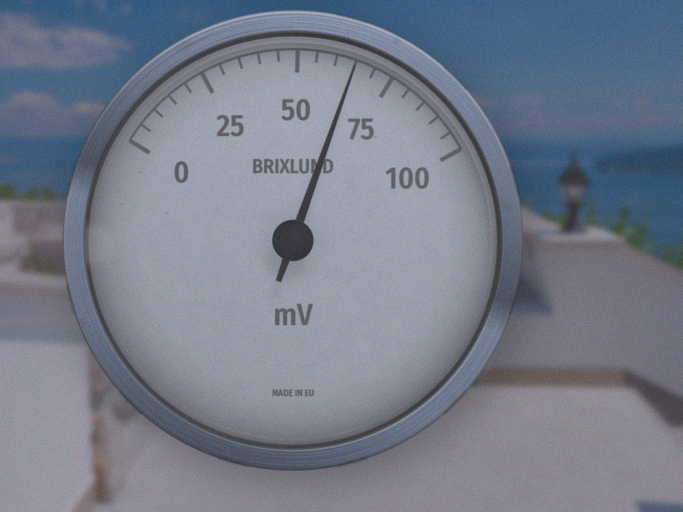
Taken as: 65 mV
